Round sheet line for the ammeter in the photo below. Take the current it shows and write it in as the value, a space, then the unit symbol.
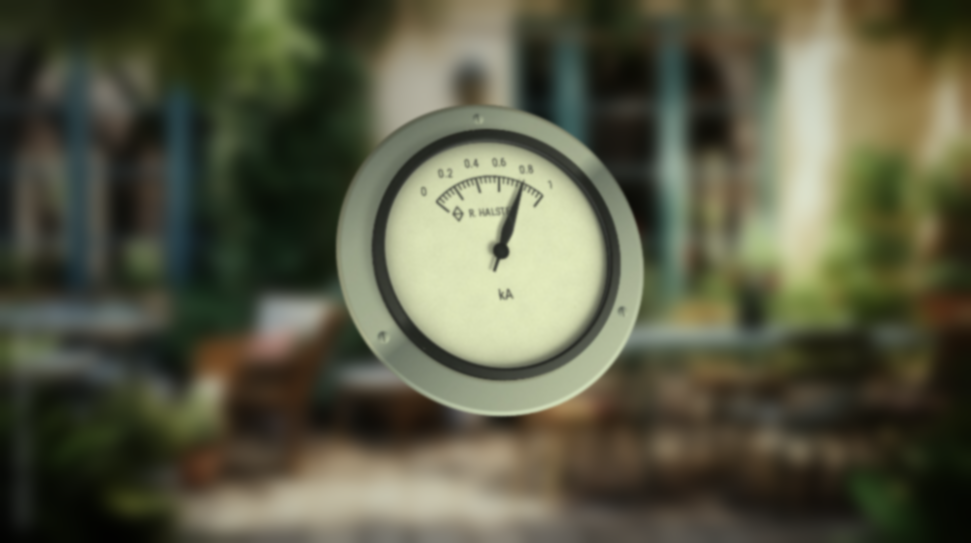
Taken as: 0.8 kA
